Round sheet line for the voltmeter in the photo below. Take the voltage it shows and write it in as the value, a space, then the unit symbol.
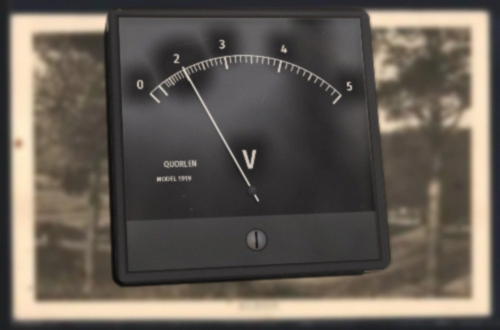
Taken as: 2 V
